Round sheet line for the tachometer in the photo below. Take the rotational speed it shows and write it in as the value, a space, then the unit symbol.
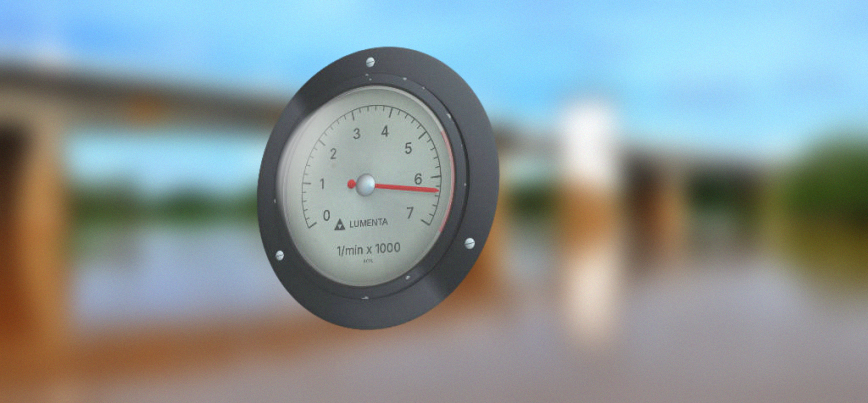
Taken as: 6300 rpm
